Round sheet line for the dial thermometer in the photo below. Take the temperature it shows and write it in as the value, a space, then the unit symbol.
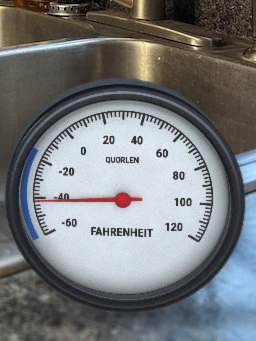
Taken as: -40 °F
